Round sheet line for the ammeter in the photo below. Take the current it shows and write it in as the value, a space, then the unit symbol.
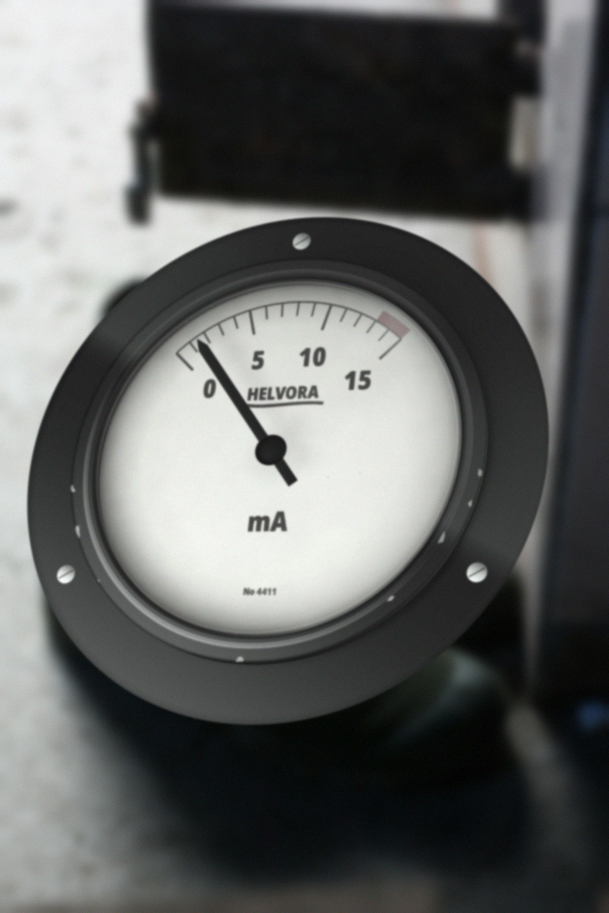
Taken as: 1.5 mA
